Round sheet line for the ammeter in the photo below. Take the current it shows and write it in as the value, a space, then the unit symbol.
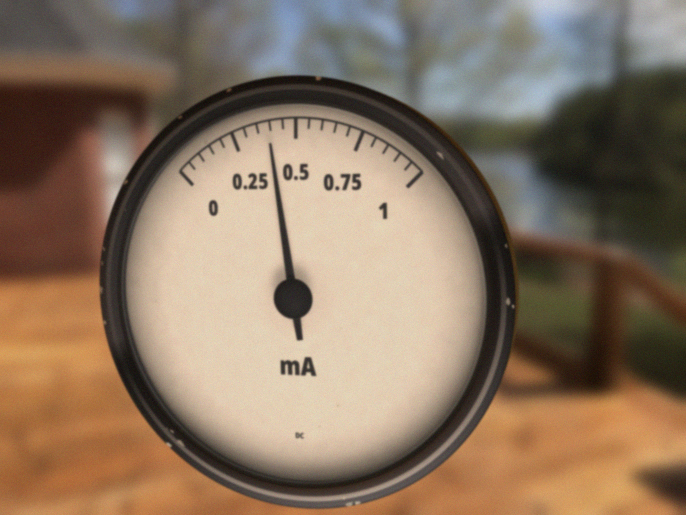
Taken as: 0.4 mA
